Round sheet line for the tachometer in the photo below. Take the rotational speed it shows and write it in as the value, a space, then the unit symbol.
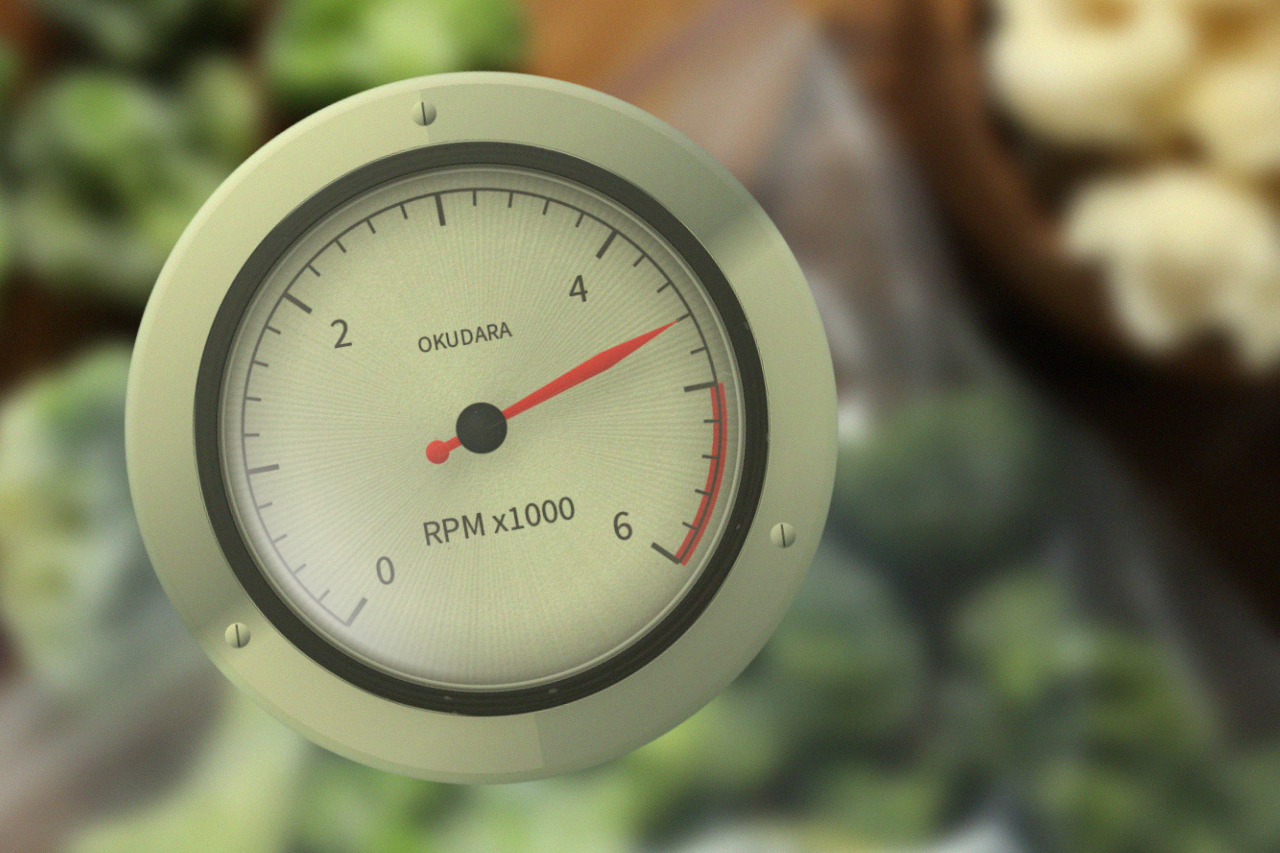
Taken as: 4600 rpm
